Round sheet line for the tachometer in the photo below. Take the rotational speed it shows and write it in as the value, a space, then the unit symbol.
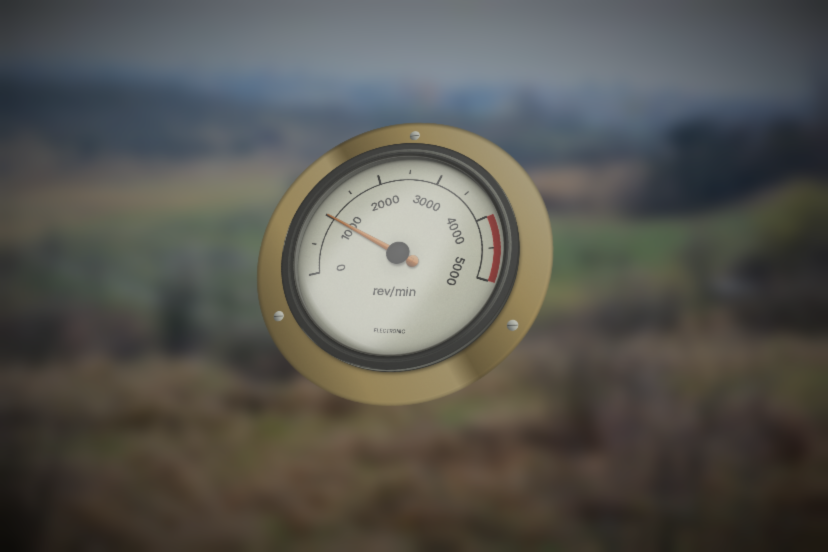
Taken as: 1000 rpm
